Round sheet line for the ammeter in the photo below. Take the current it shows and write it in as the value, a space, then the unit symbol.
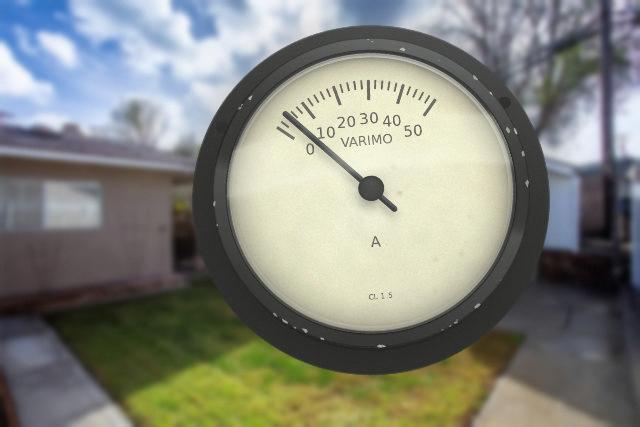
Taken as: 4 A
